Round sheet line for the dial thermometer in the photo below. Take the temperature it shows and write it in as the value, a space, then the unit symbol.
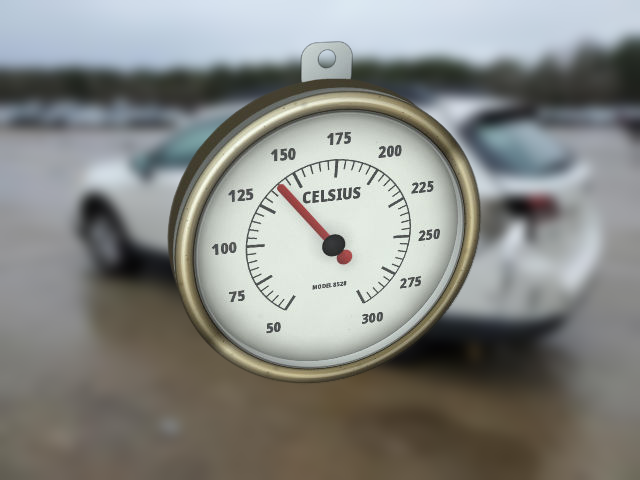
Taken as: 140 °C
